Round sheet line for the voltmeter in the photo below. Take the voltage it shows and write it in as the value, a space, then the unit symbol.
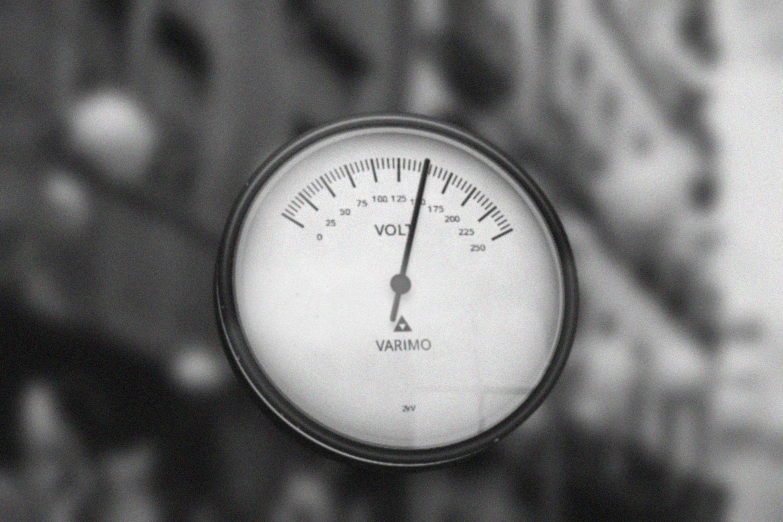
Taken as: 150 V
